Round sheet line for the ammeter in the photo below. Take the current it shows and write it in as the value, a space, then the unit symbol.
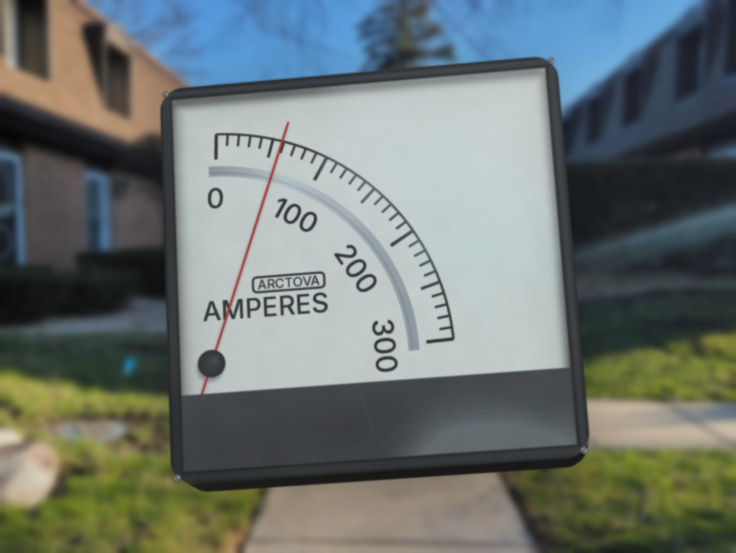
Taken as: 60 A
